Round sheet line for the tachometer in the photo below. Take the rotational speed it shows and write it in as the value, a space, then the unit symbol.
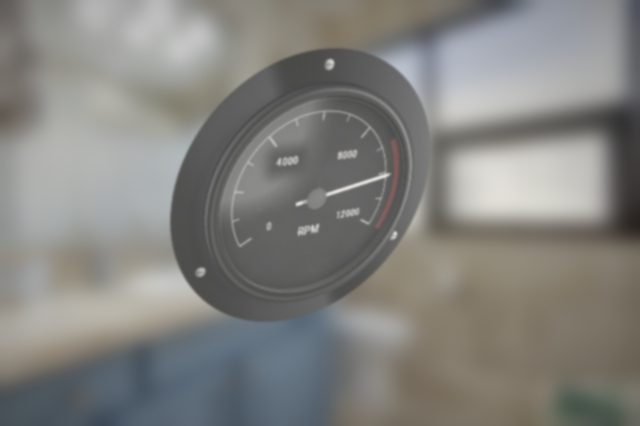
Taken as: 10000 rpm
